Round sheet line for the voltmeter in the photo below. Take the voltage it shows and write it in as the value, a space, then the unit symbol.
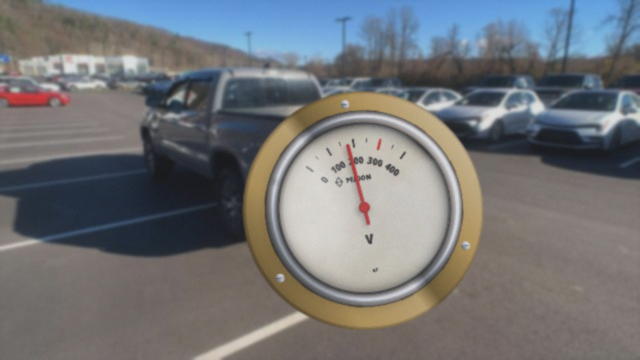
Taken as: 175 V
